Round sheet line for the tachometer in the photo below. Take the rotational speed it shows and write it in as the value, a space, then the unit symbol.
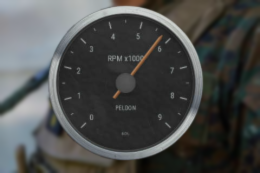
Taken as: 5750 rpm
